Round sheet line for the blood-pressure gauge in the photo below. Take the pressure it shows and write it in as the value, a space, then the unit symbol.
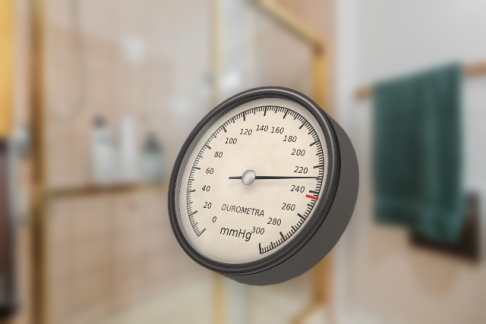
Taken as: 230 mmHg
